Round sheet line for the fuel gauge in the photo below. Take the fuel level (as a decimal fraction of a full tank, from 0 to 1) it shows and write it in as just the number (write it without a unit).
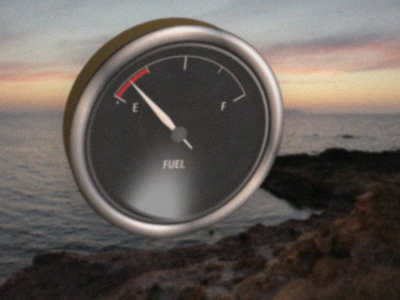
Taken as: 0.125
